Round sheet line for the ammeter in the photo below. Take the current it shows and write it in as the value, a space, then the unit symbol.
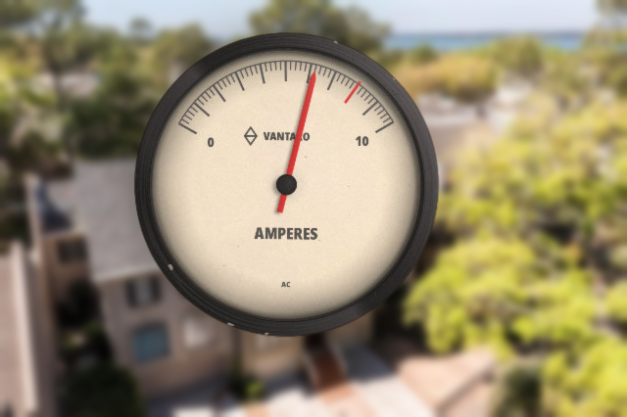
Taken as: 6.2 A
